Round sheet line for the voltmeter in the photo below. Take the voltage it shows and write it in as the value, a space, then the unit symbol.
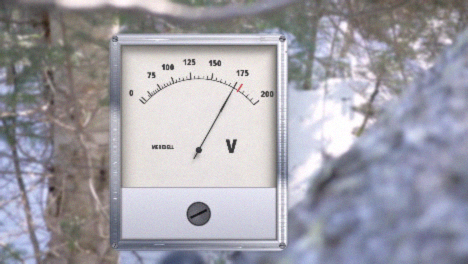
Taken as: 175 V
